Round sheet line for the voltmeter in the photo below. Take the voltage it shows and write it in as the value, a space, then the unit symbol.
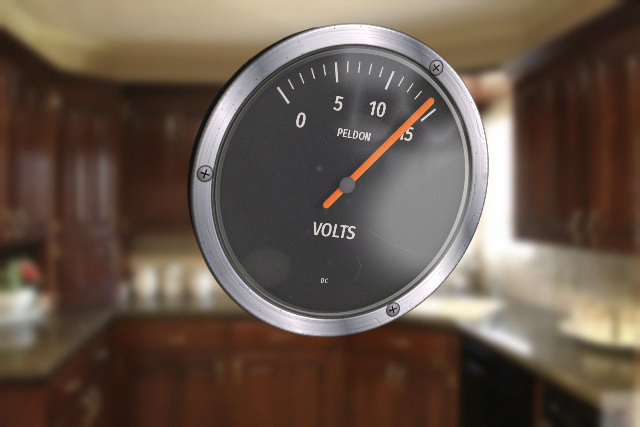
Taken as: 14 V
